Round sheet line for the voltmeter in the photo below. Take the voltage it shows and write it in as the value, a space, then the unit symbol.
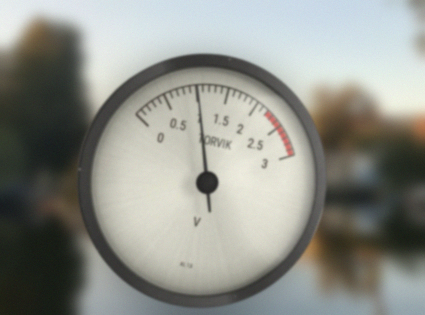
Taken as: 1 V
